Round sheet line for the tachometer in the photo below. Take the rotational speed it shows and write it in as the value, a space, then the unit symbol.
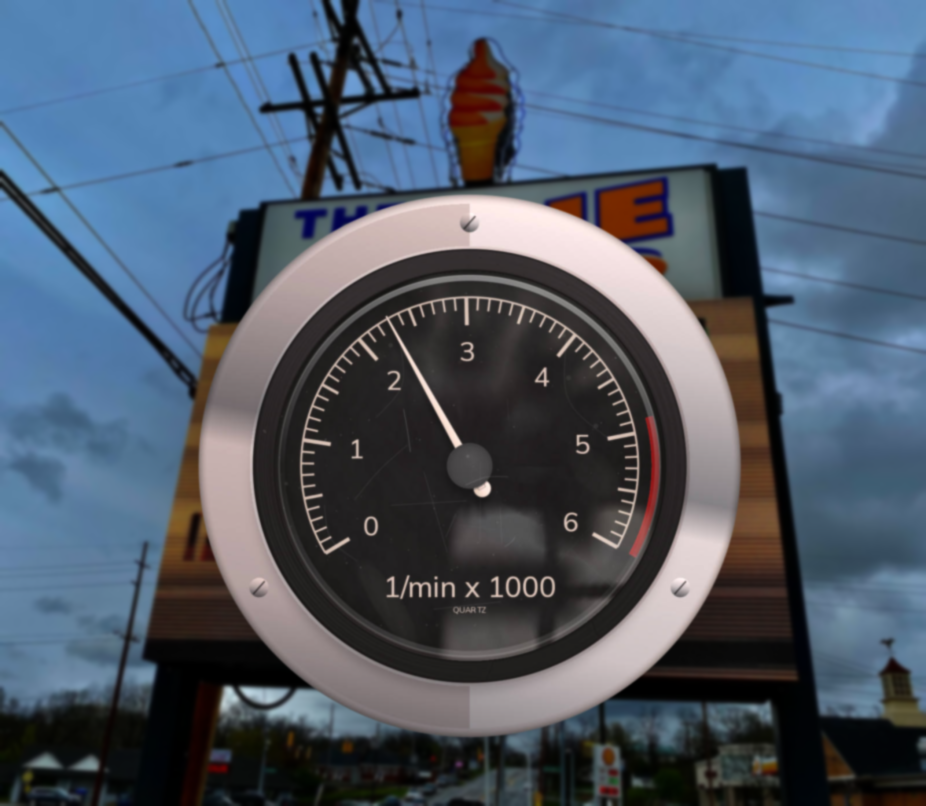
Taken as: 2300 rpm
